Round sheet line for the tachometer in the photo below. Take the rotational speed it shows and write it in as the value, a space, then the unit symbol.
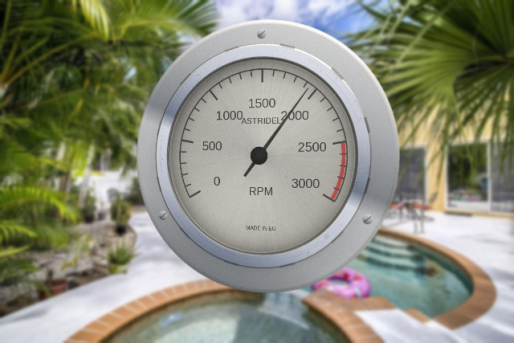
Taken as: 1950 rpm
